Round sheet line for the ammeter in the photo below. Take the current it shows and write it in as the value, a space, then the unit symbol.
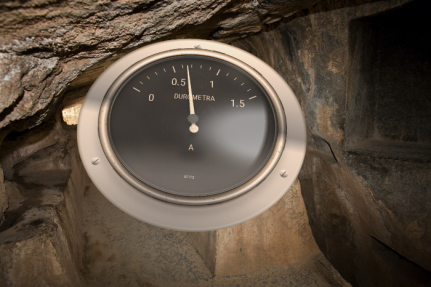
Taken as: 0.65 A
